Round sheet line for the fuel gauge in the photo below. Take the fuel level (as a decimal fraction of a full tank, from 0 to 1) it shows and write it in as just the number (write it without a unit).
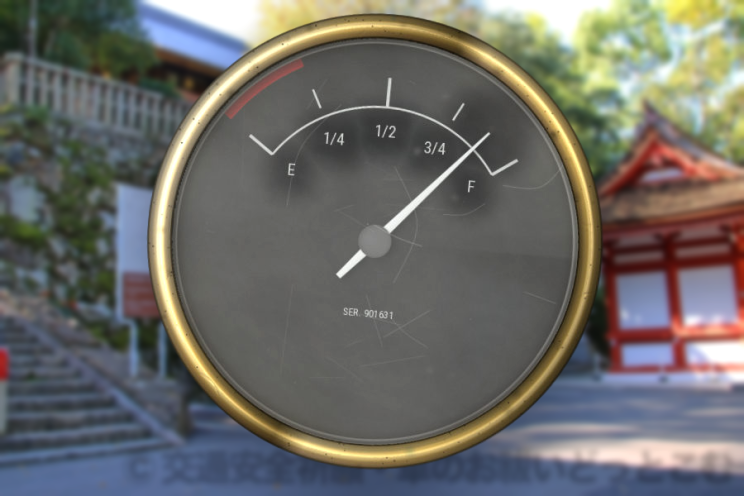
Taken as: 0.875
